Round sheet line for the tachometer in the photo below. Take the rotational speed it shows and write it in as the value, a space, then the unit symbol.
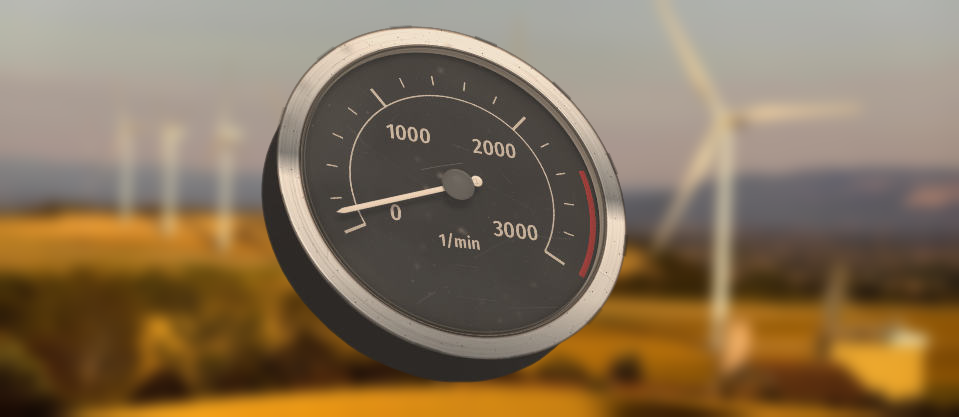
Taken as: 100 rpm
